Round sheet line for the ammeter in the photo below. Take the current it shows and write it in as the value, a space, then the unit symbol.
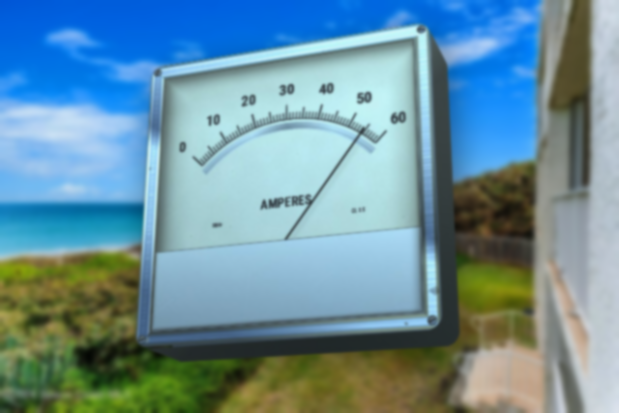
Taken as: 55 A
